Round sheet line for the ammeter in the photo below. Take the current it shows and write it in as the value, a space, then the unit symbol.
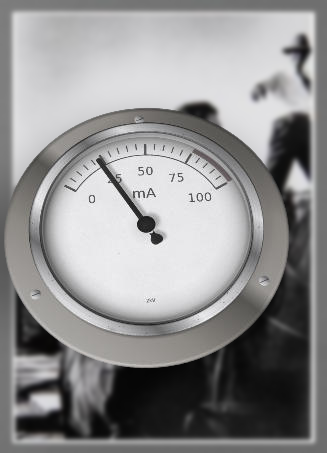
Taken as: 22.5 mA
